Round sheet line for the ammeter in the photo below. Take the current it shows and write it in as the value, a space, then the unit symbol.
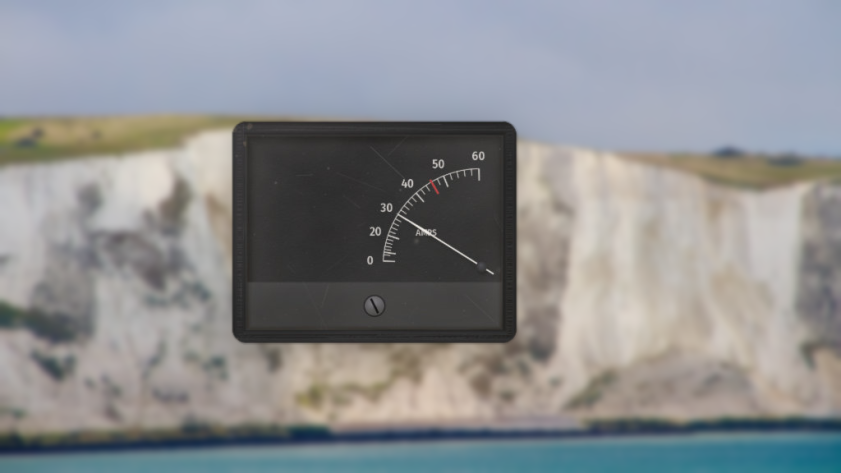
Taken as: 30 A
